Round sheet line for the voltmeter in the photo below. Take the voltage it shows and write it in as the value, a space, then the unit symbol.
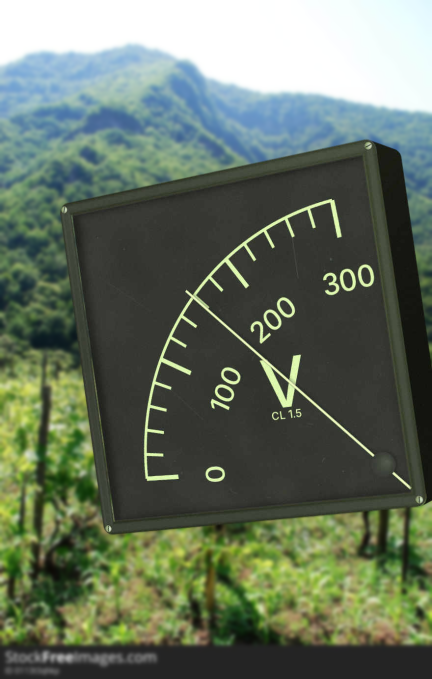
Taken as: 160 V
